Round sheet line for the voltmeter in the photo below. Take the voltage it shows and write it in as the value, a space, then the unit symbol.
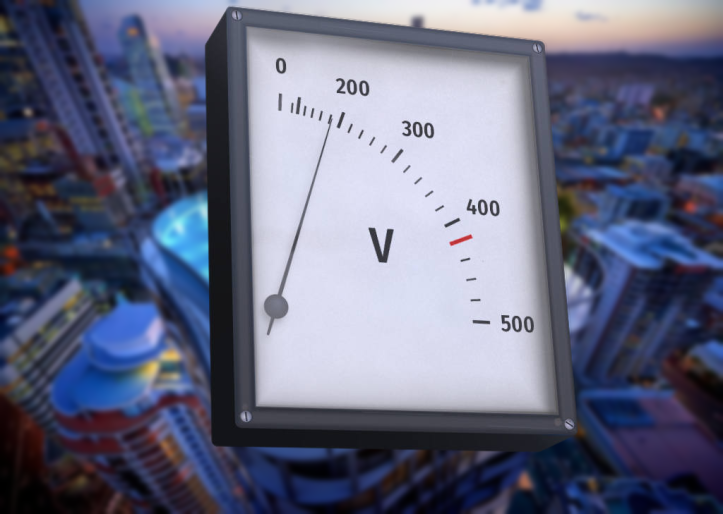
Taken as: 180 V
